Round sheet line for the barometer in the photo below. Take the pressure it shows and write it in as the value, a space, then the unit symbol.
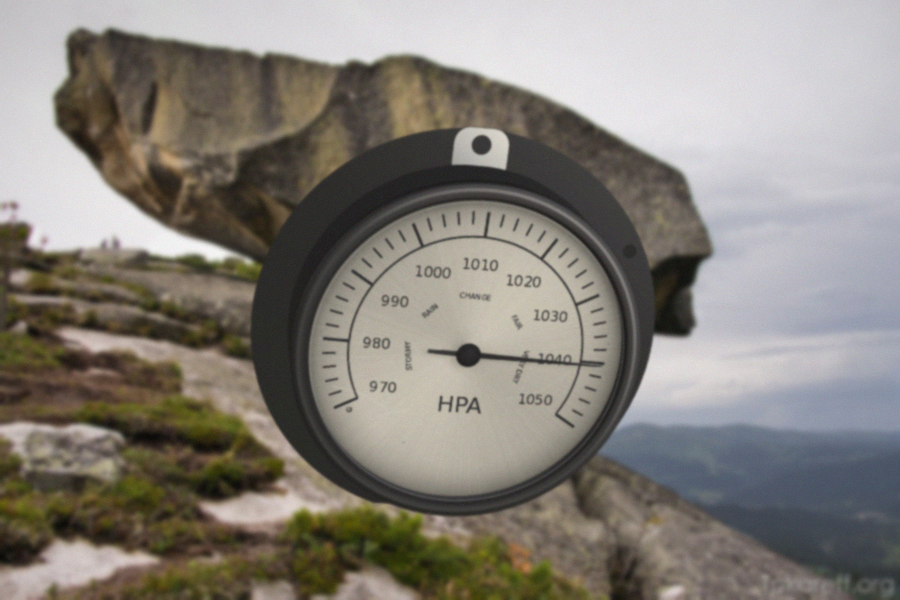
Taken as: 1040 hPa
